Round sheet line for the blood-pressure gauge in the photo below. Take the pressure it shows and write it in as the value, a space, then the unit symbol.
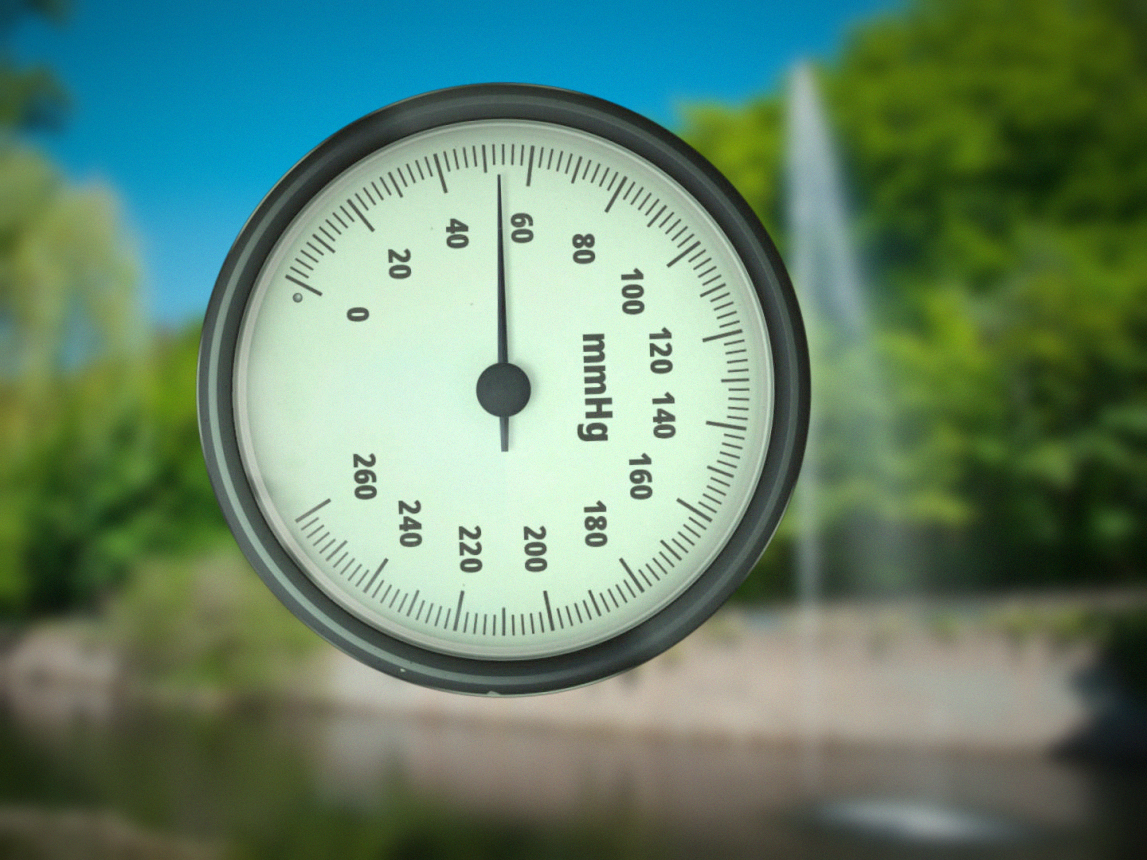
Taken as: 53 mmHg
